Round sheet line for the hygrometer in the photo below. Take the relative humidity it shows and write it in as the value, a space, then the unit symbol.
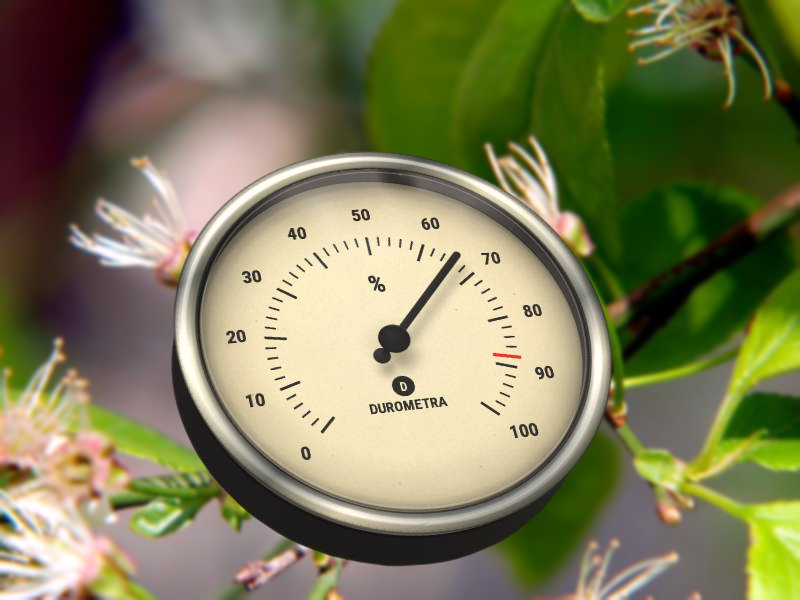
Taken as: 66 %
